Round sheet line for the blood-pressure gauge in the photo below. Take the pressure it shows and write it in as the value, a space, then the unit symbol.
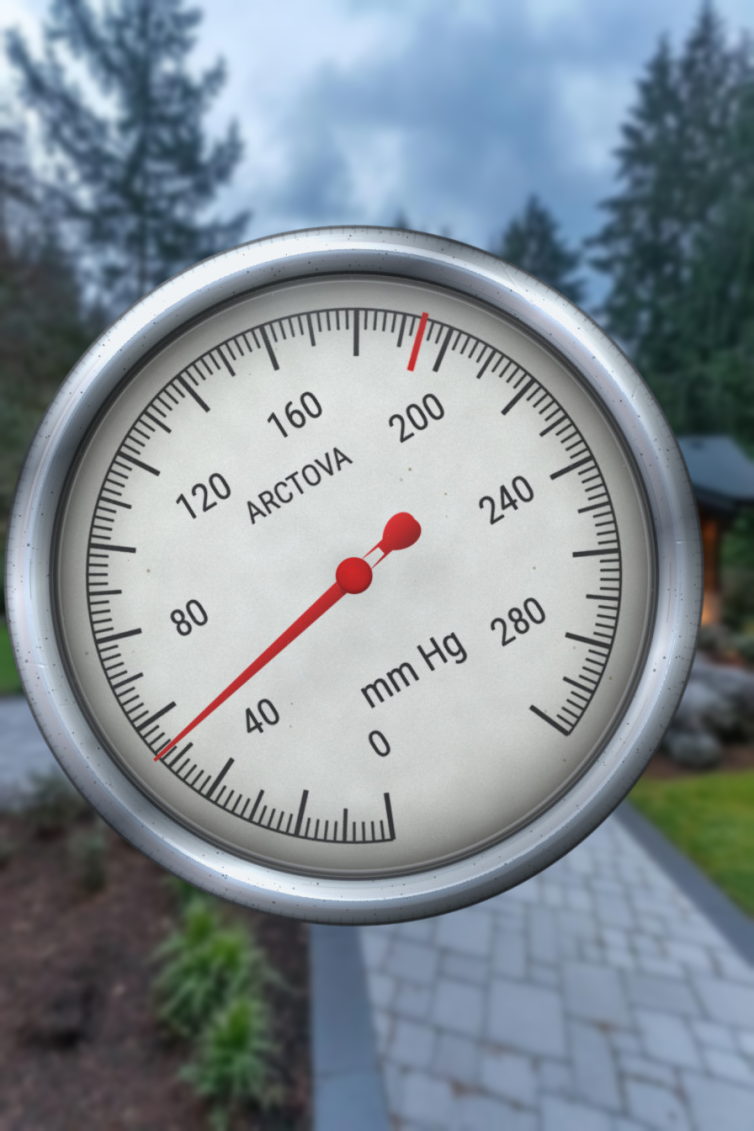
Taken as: 53 mmHg
